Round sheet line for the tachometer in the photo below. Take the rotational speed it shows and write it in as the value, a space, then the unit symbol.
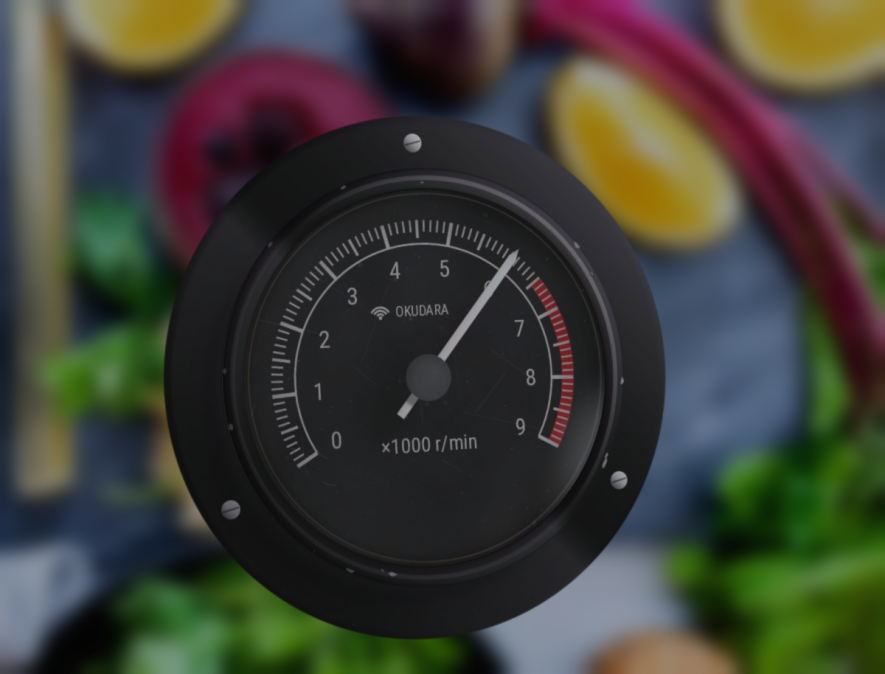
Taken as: 6000 rpm
